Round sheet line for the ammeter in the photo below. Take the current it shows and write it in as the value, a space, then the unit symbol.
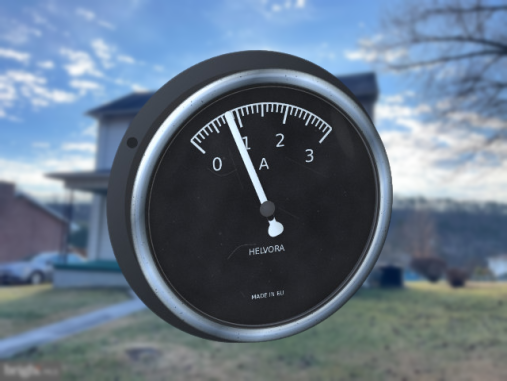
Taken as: 0.8 A
